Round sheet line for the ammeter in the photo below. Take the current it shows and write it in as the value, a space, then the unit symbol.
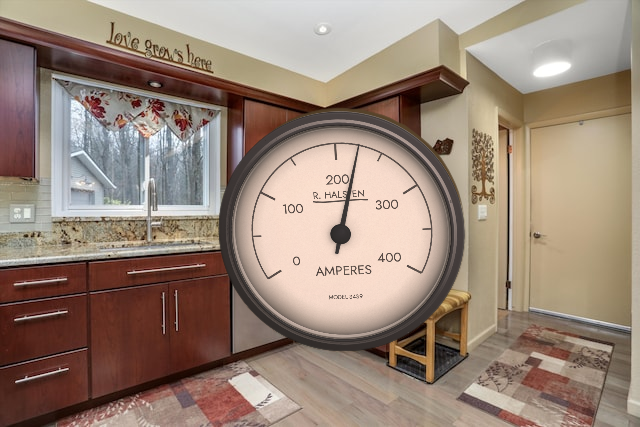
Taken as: 225 A
